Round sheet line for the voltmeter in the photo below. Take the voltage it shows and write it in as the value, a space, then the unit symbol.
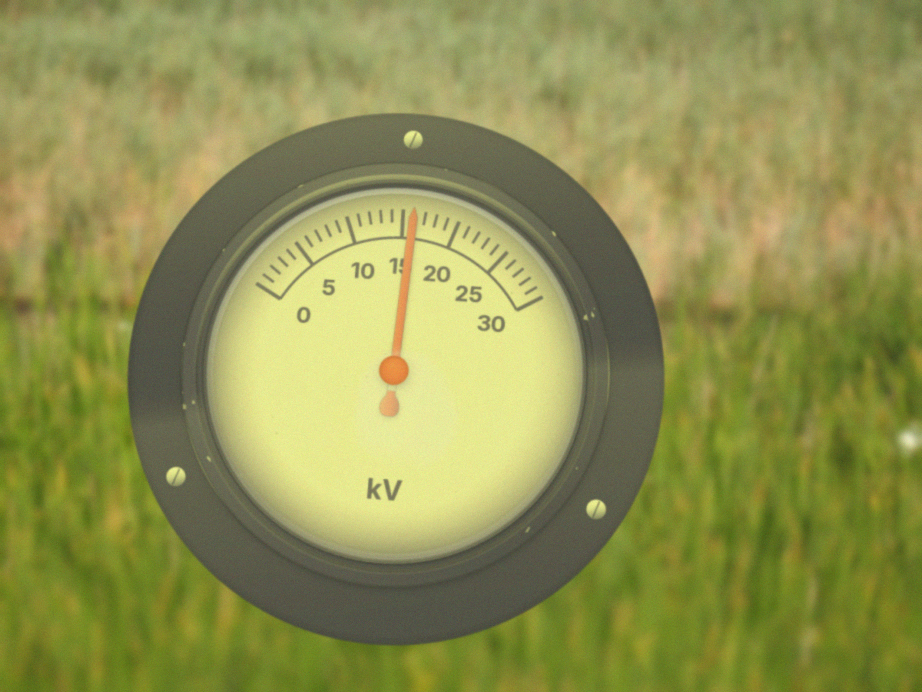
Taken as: 16 kV
